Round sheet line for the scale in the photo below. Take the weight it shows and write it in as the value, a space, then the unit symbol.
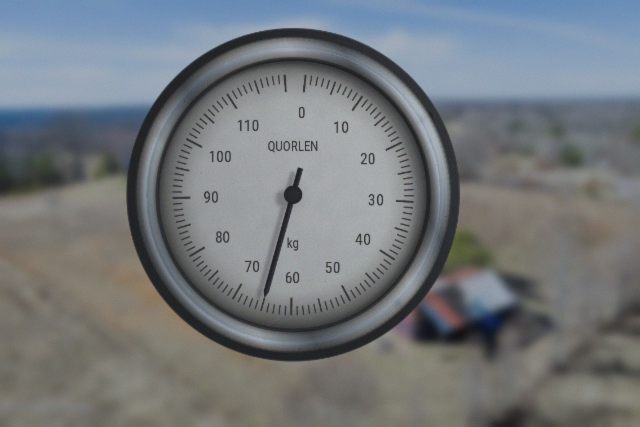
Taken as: 65 kg
